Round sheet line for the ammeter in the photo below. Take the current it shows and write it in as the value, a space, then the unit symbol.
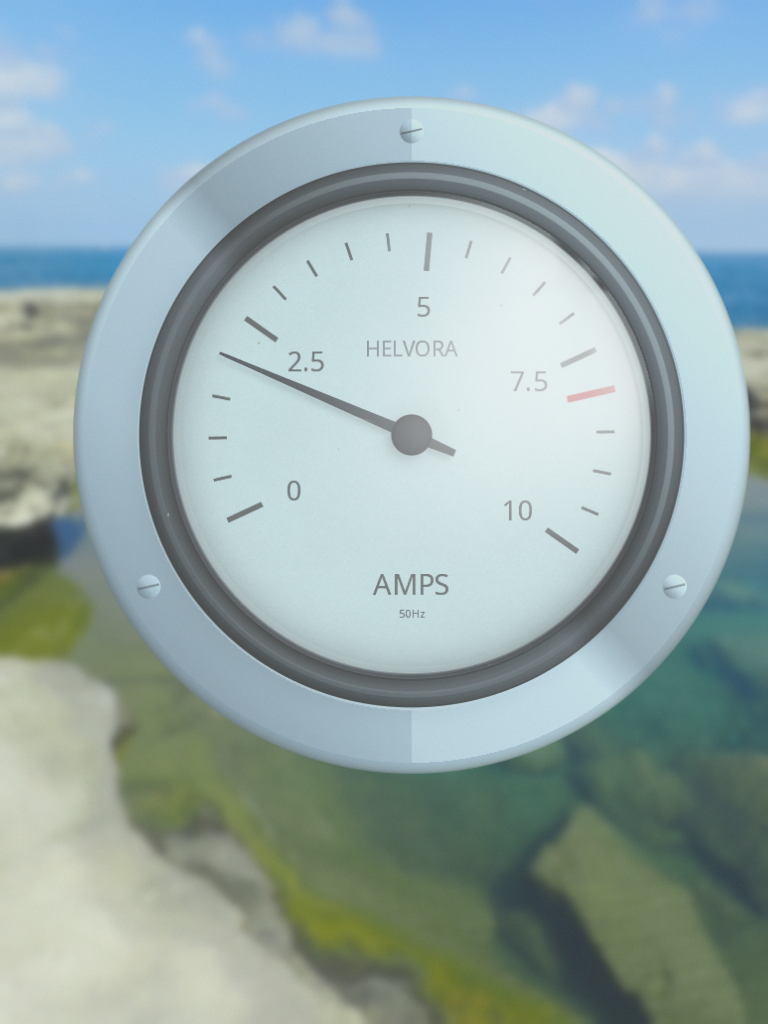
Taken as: 2 A
